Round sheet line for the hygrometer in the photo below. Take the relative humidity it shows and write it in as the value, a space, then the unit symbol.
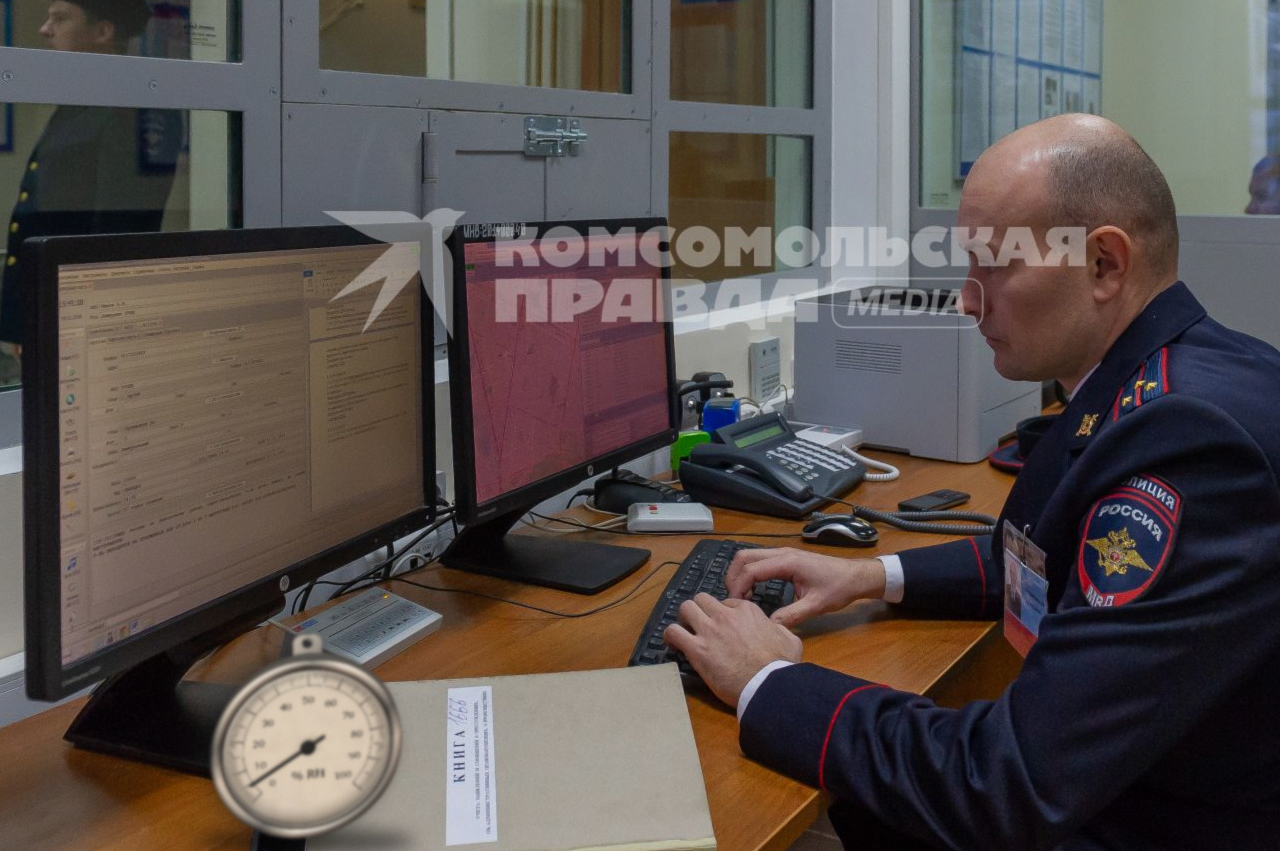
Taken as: 5 %
